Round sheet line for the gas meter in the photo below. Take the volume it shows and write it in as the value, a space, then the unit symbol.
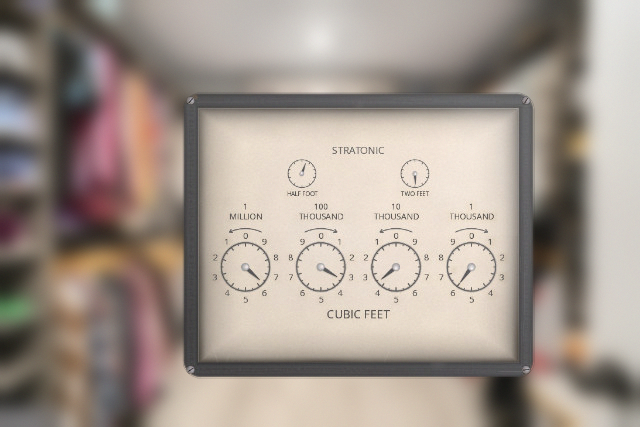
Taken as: 633600 ft³
